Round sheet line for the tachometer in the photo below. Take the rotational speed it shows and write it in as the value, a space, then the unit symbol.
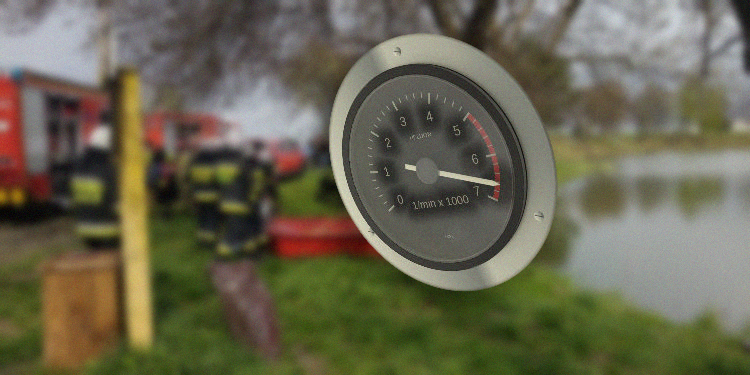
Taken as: 6600 rpm
